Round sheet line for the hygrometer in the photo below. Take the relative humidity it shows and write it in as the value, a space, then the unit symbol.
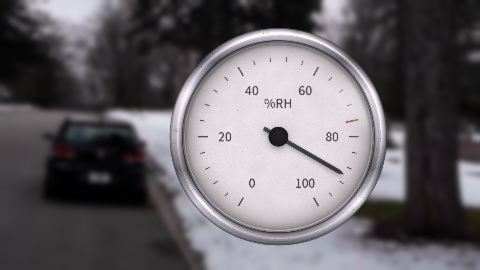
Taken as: 90 %
